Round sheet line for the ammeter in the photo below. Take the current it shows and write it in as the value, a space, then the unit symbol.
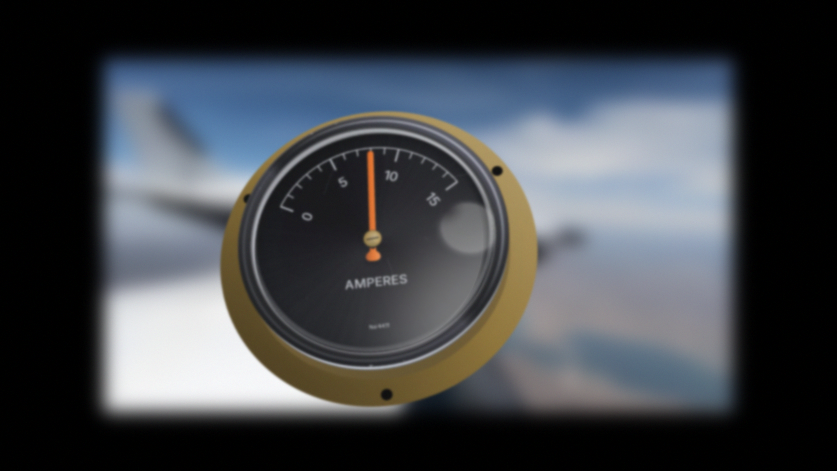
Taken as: 8 A
